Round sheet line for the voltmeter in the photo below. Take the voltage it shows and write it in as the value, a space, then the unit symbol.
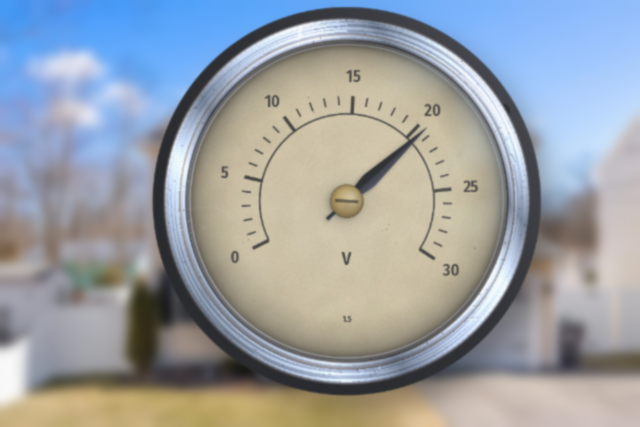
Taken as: 20.5 V
